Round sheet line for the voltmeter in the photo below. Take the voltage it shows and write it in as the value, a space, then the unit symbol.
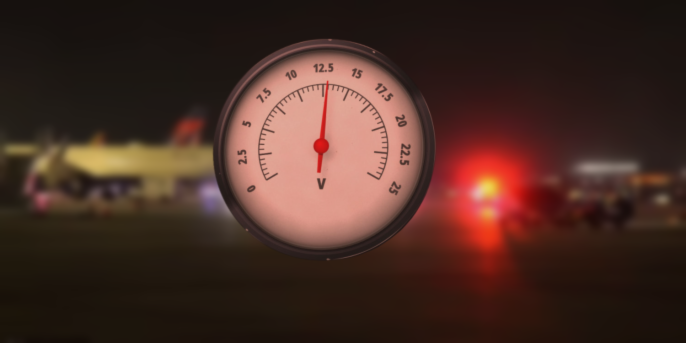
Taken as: 13 V
